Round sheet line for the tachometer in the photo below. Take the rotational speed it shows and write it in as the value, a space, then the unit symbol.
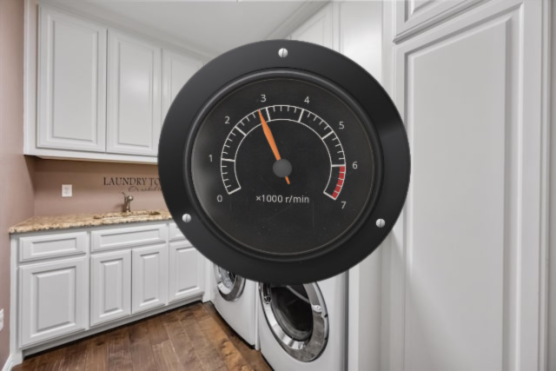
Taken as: 2800 rpm
